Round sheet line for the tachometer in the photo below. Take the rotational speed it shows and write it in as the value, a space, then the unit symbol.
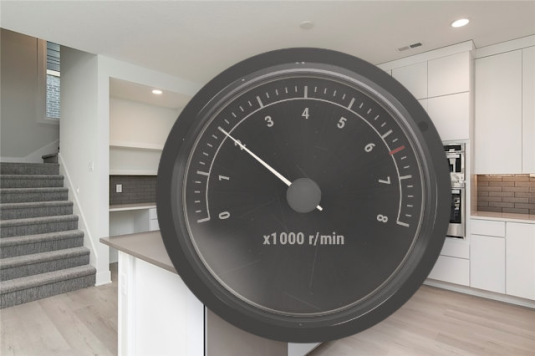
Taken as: 2000 rpm
